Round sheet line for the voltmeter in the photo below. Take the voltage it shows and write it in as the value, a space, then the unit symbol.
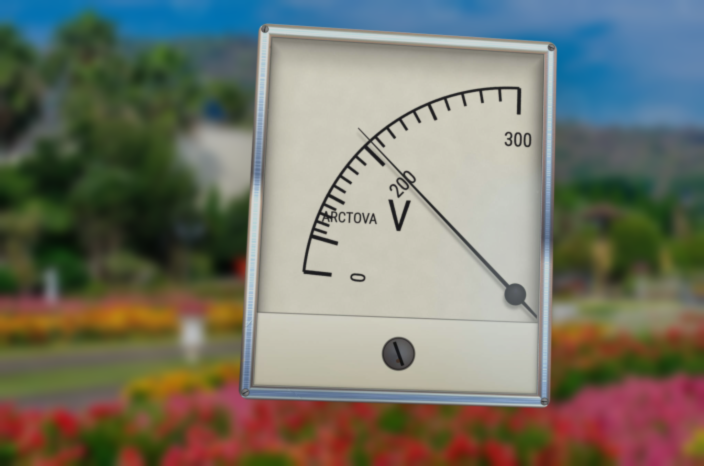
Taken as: 205 V
